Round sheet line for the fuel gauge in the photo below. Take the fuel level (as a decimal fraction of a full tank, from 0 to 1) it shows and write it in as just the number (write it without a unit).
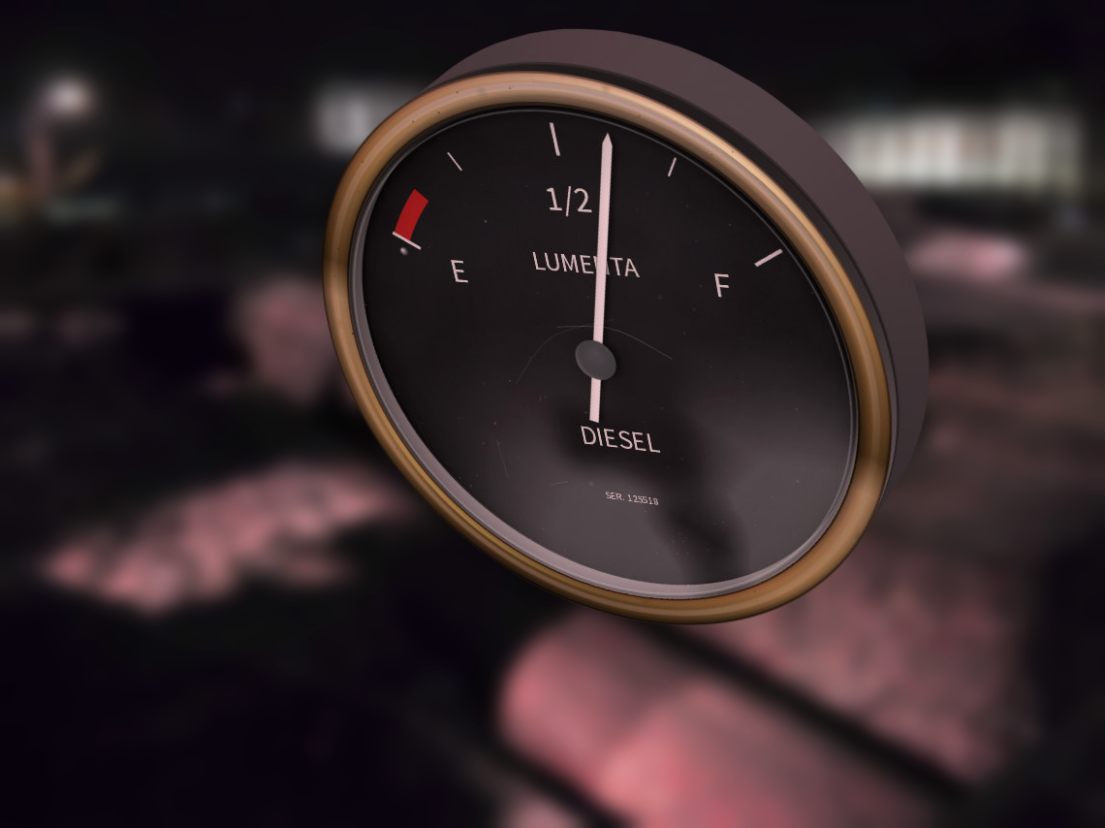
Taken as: 0.625
